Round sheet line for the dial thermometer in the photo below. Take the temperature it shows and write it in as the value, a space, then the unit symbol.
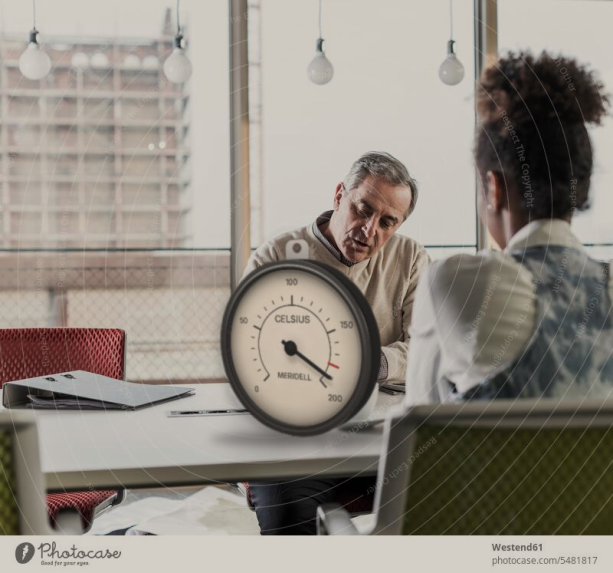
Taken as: 190 °C
